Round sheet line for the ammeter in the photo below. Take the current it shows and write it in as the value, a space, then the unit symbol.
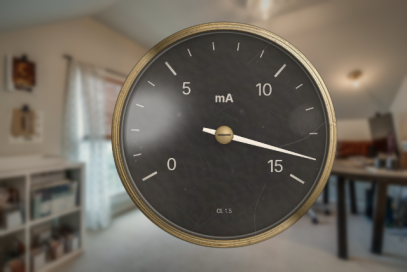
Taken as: 14 mA
